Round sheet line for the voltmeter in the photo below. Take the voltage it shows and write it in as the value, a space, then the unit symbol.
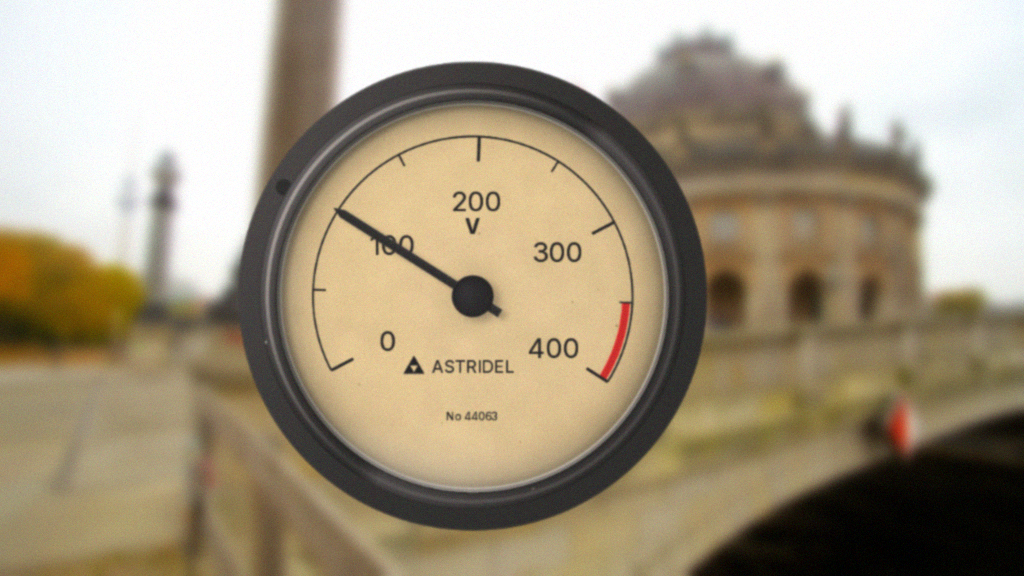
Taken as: 100 V
